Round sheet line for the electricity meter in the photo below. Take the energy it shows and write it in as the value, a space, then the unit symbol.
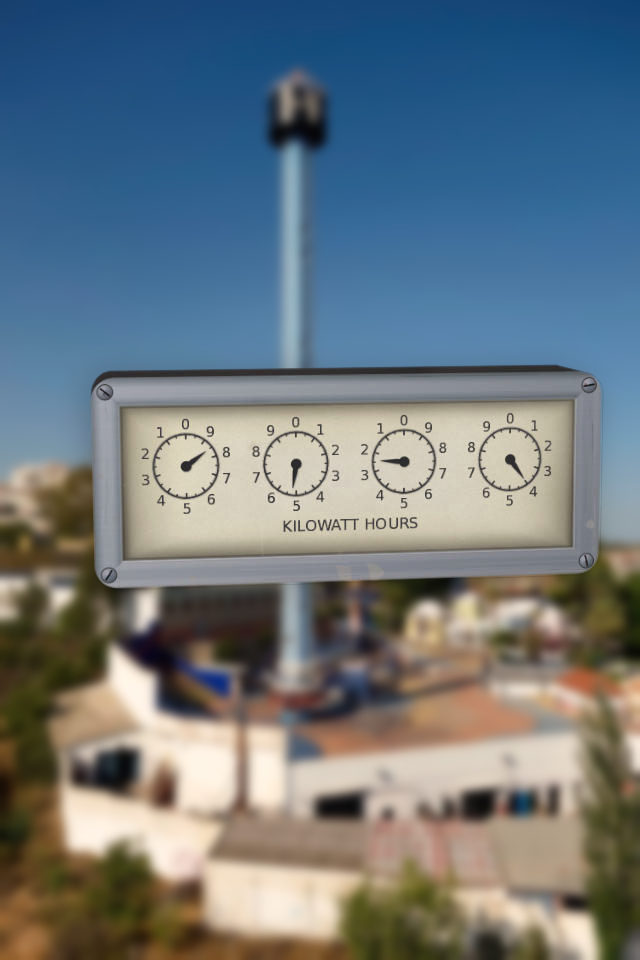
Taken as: 8524 kWh
